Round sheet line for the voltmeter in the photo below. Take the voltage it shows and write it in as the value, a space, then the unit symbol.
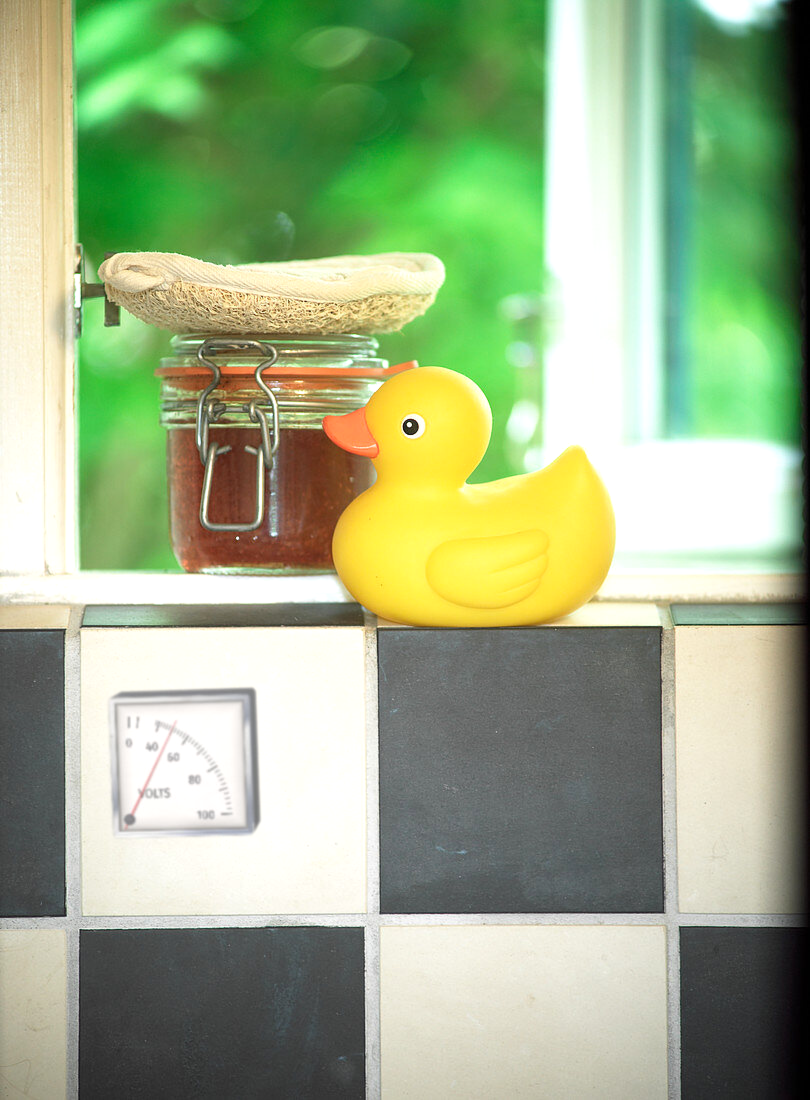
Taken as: 50 V
